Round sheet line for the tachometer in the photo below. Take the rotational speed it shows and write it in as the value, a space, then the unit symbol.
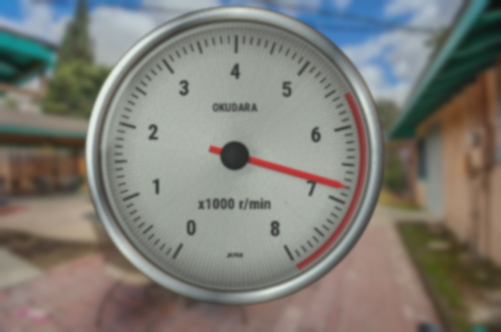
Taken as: 6800 rpm
